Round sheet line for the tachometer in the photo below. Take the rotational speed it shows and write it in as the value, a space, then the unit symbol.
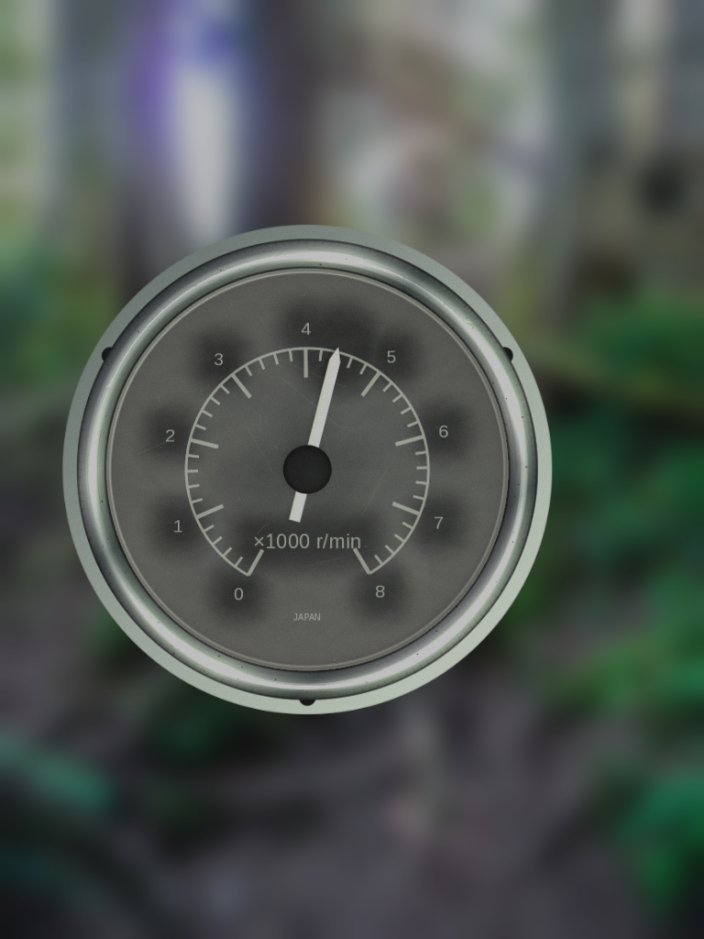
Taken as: 4400 rpm
